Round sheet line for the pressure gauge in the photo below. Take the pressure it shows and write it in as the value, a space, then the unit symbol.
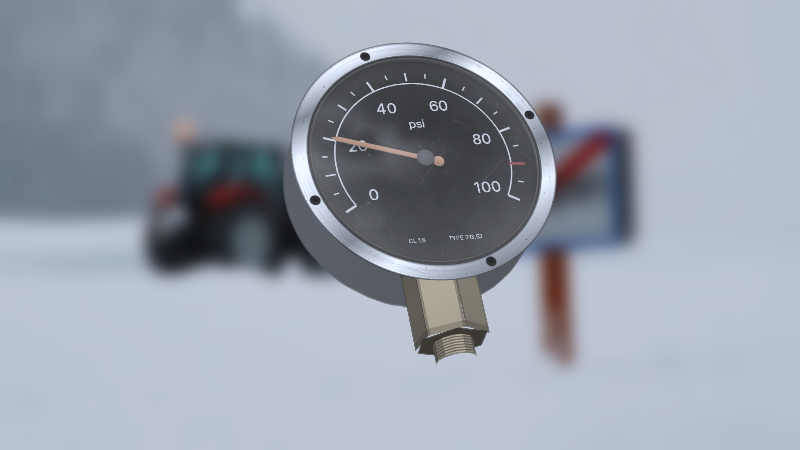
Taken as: 20 psi
